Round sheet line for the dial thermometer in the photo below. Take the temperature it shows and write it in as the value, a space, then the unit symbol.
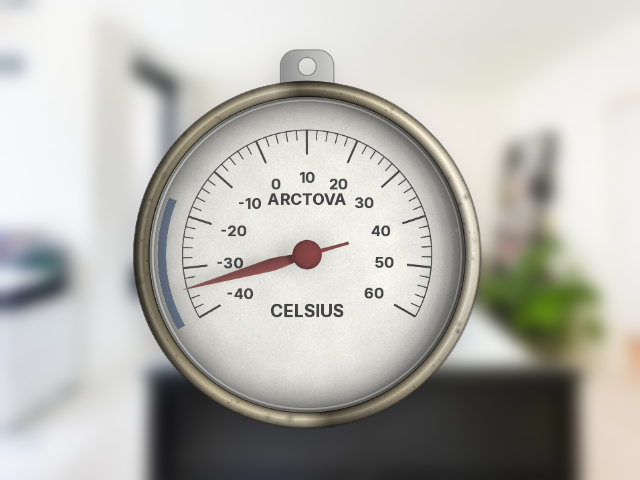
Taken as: -34 °C
